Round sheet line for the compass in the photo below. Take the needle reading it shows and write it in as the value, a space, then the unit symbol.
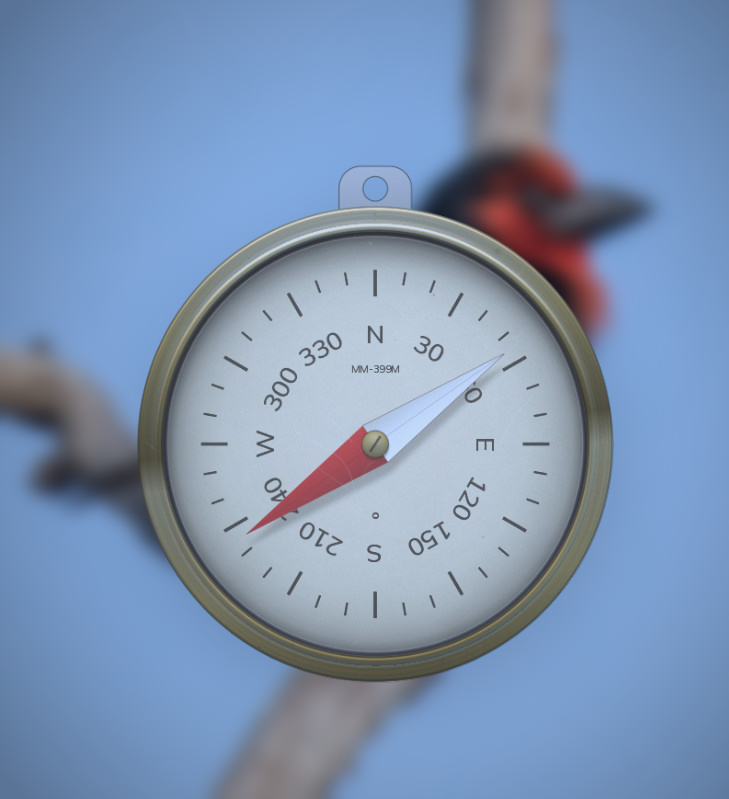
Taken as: 235 °
